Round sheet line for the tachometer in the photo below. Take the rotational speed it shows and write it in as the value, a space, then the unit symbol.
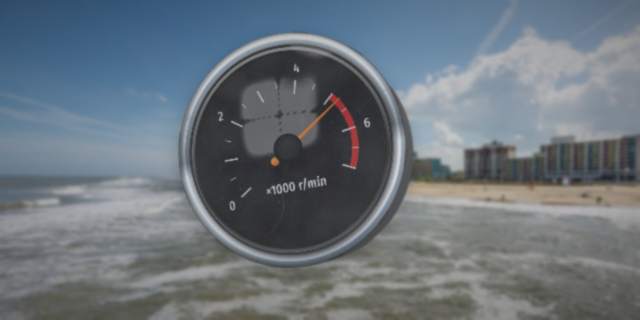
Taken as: 5250 rpm
